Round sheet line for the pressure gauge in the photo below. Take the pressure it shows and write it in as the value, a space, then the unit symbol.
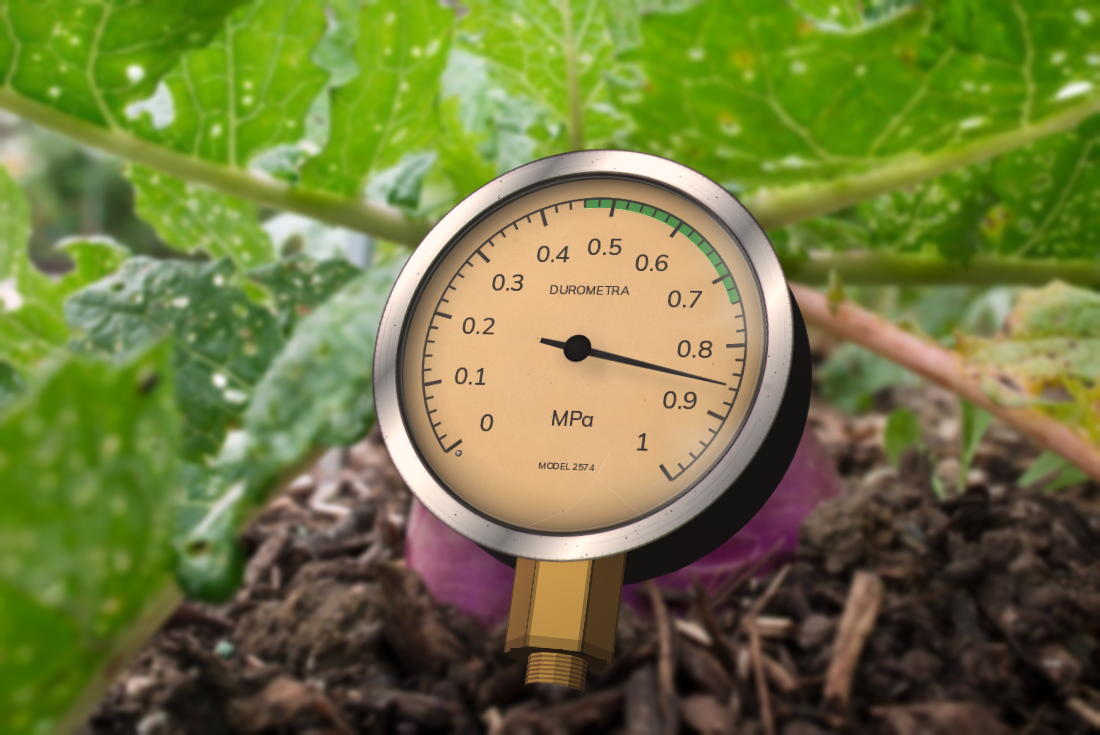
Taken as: 0.86 MPa
